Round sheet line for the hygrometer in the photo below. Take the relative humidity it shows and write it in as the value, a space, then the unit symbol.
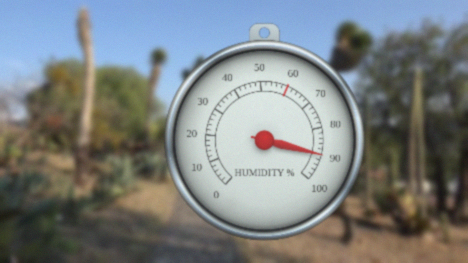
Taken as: 90 %
